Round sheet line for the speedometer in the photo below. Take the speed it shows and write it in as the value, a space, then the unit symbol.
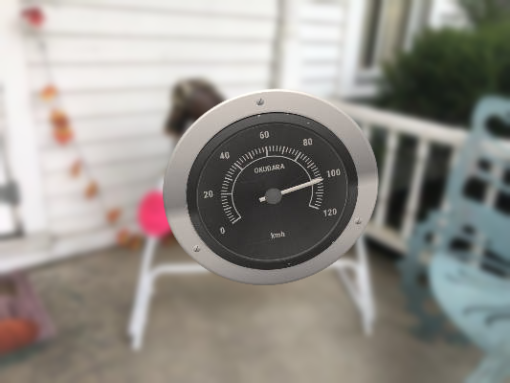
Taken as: 100 km/h
